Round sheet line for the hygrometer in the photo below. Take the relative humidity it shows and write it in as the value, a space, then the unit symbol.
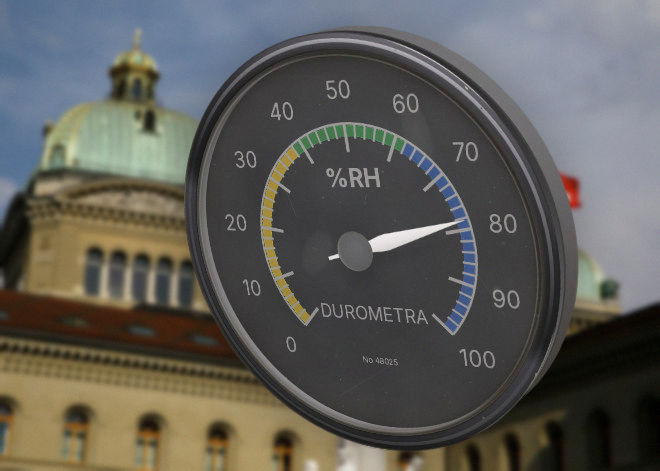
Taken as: 78 %
